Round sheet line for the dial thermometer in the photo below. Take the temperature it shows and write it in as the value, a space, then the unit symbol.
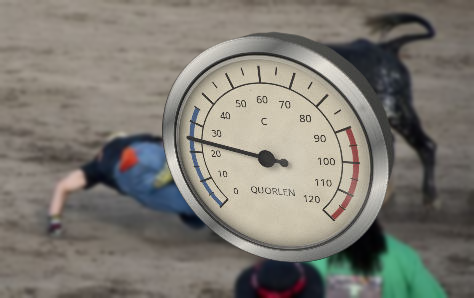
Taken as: 25 °C
